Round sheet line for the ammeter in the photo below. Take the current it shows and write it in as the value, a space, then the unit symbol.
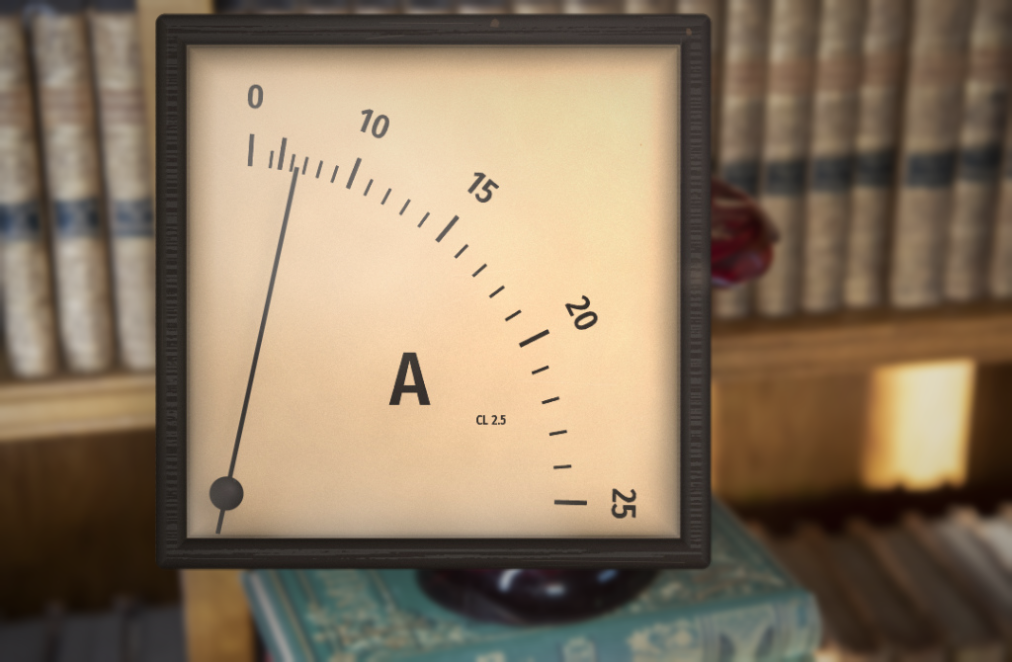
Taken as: 6.5 A
